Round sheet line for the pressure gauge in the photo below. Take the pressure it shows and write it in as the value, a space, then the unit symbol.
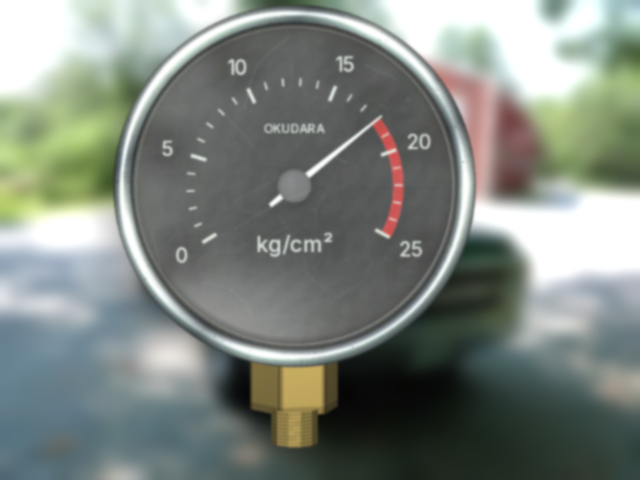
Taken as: 18 kg/cm²
